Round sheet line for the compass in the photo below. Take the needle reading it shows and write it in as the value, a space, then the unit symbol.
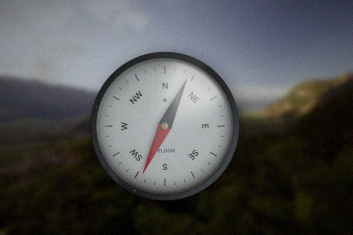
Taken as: 205 °
